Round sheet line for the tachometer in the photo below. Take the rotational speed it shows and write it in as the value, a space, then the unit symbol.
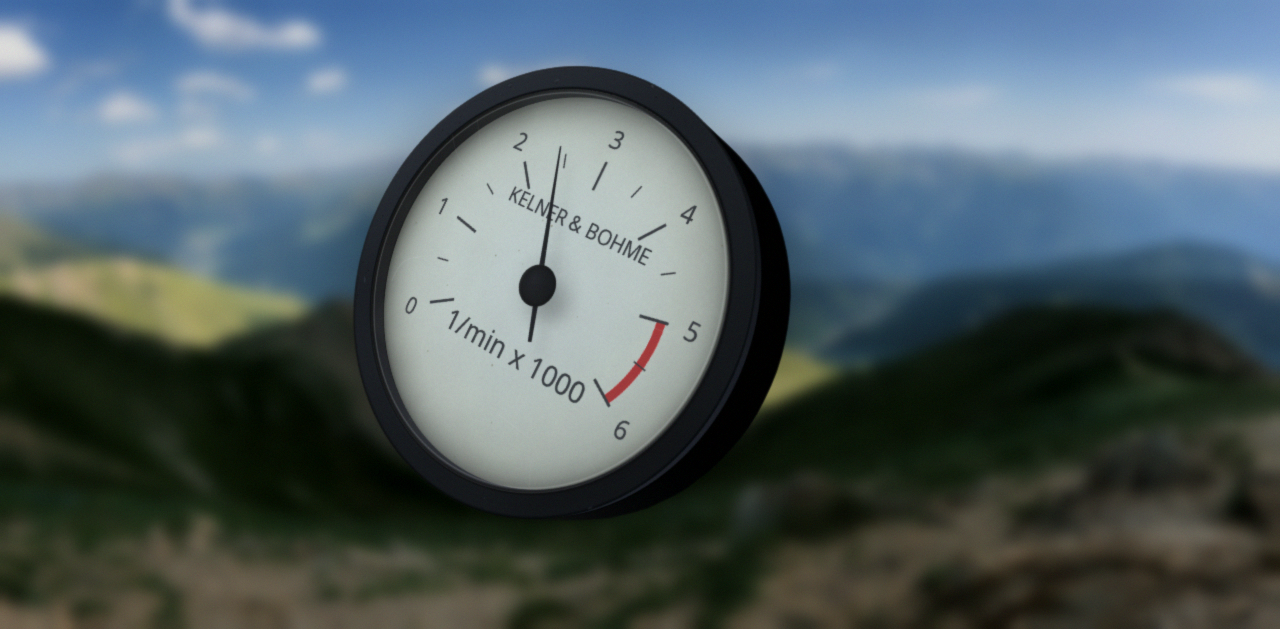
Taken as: 2500 rpm
